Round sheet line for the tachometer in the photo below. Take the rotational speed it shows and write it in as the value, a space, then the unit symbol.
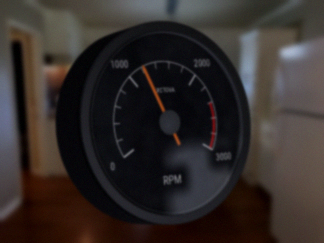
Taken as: 1200 rpm
